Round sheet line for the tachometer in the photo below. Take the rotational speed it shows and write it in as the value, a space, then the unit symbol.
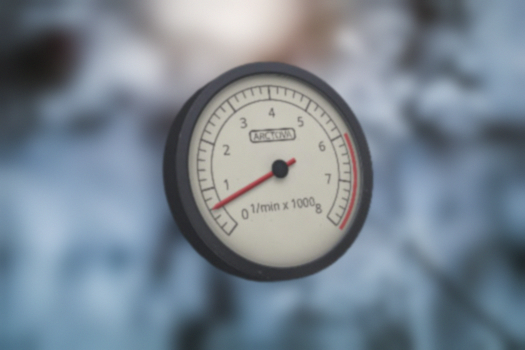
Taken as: 600 rpm
